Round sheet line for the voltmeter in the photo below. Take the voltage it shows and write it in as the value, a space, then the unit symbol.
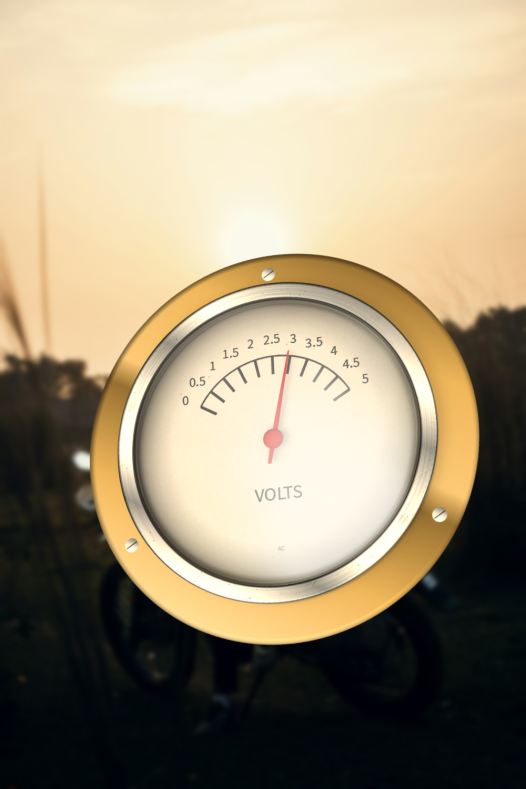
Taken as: 3 V
